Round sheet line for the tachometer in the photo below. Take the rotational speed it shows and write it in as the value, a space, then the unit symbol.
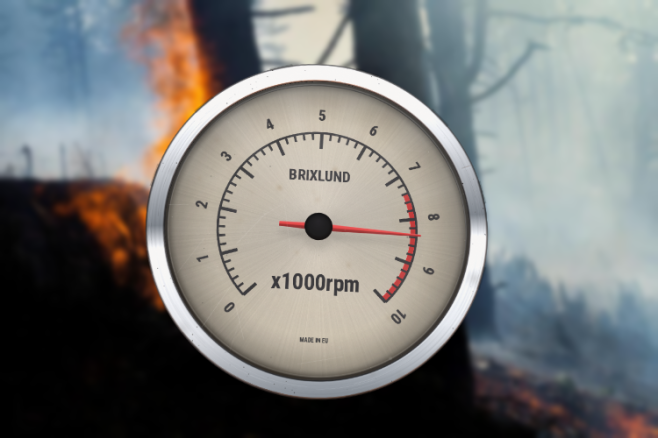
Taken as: 8400 rpm
